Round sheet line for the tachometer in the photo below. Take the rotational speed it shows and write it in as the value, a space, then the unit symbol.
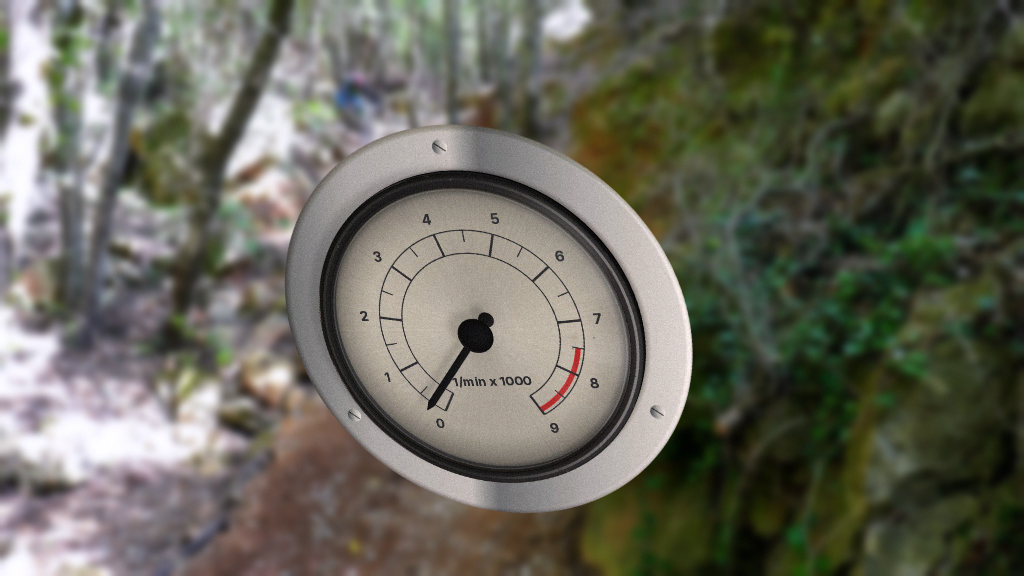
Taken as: 250 rpm
